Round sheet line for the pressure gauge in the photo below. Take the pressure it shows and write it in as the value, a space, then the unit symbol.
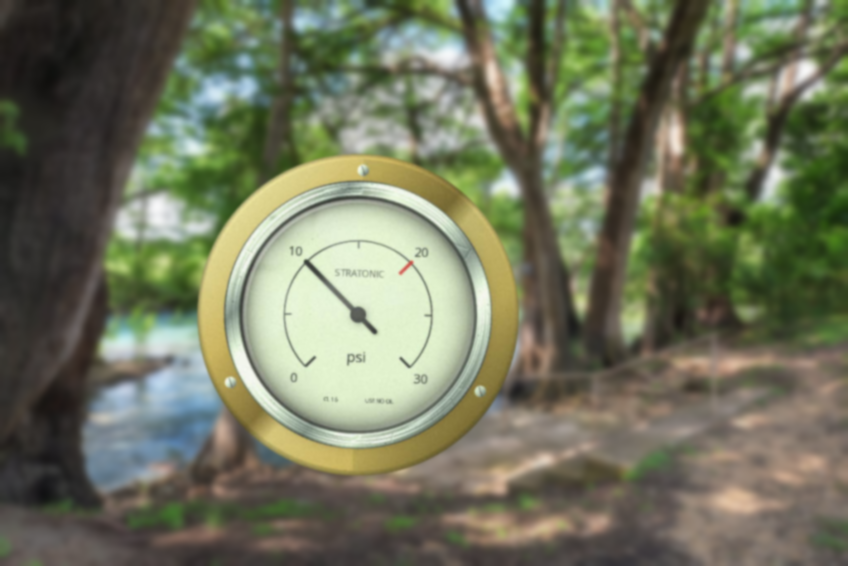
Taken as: 10 psi
